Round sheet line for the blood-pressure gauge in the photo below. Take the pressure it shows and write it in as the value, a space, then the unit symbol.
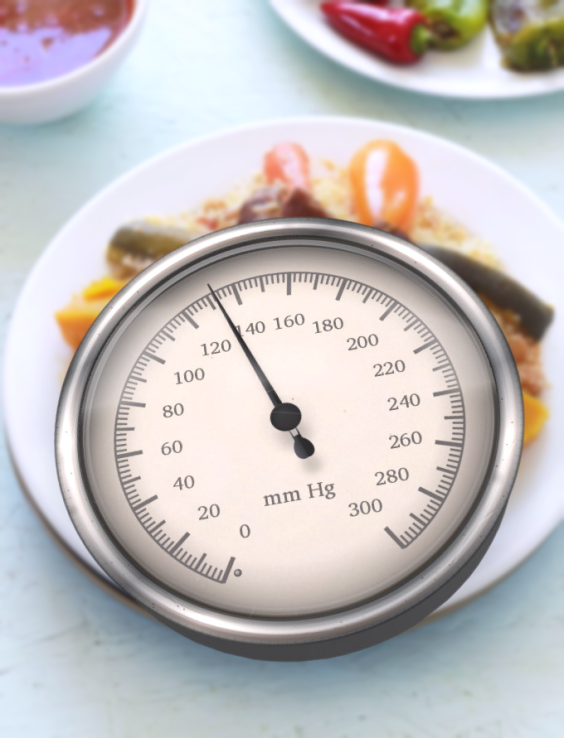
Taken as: 132 mmHg
